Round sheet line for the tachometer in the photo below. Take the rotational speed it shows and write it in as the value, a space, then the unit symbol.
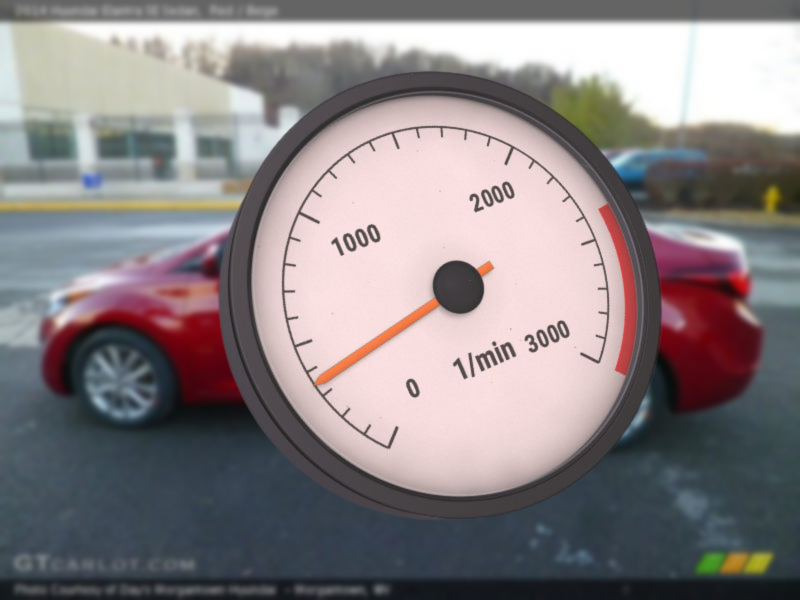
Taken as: 350 rpm
